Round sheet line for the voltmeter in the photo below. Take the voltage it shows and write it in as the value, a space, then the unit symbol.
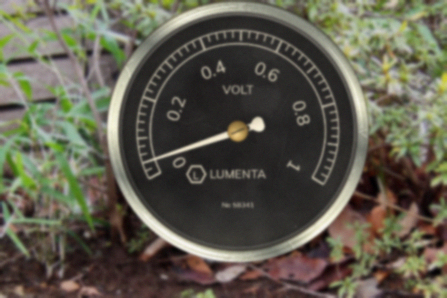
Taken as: 0.04 V
